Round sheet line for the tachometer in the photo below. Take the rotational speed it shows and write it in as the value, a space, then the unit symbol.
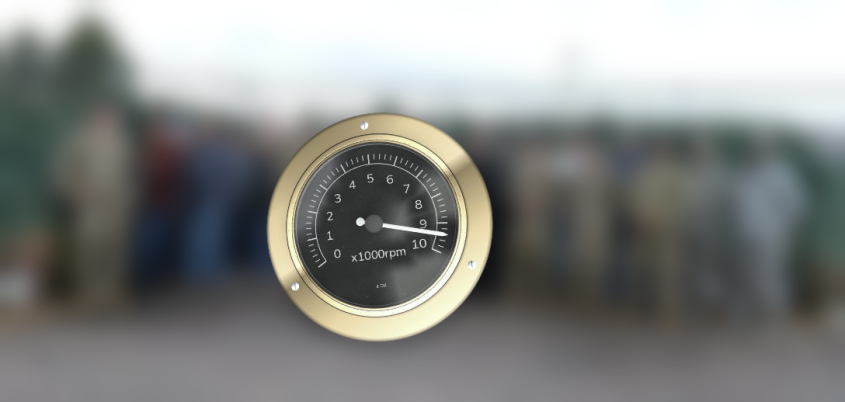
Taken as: 9400 rpm
